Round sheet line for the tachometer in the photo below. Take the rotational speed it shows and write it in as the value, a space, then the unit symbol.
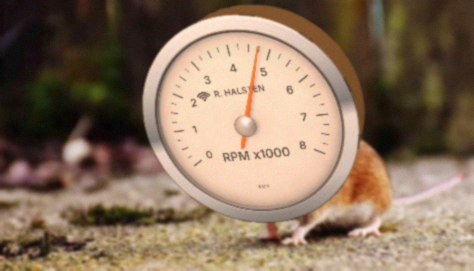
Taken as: 4750 rpm
